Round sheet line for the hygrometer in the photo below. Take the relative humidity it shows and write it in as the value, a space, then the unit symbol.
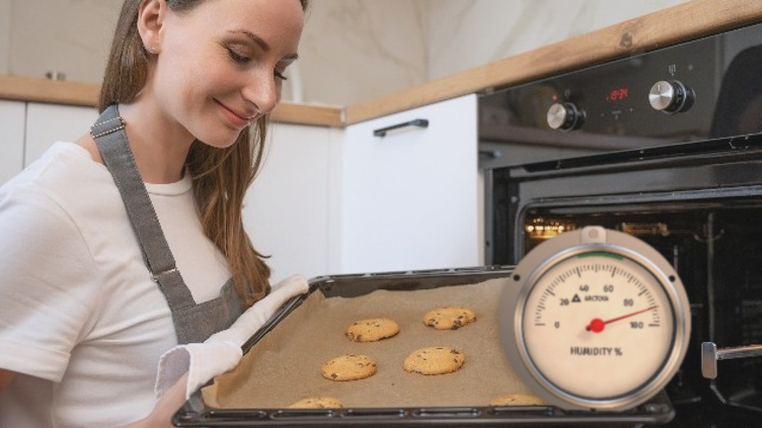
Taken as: 90 %
